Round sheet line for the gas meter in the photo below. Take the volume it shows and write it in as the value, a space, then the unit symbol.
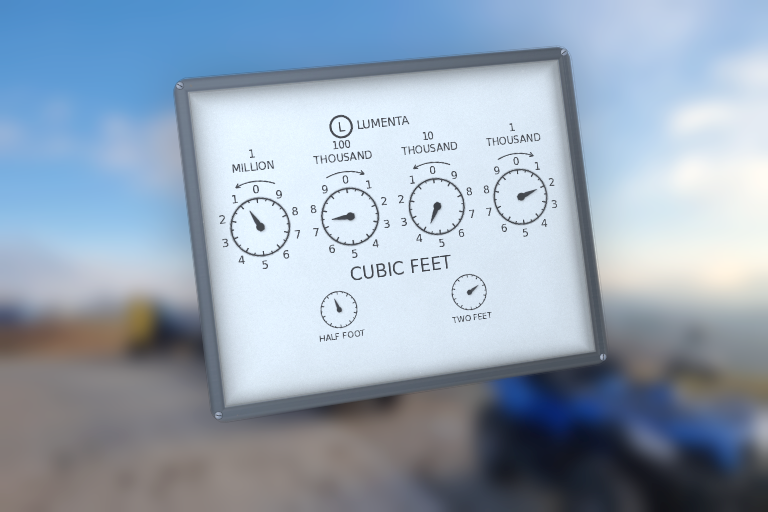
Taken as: 74200 ft³
